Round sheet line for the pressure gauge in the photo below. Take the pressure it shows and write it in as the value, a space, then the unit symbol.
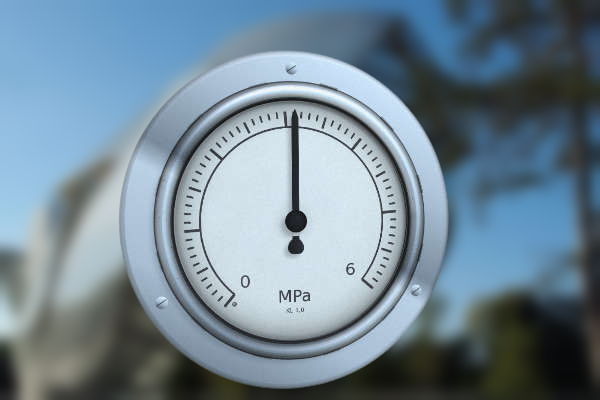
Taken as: 3.1 MPa
